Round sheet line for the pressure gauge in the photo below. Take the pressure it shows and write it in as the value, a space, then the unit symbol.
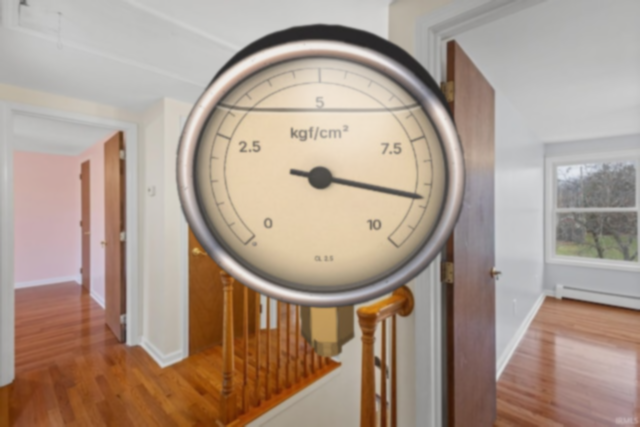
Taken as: 8.75 kg/cm²
